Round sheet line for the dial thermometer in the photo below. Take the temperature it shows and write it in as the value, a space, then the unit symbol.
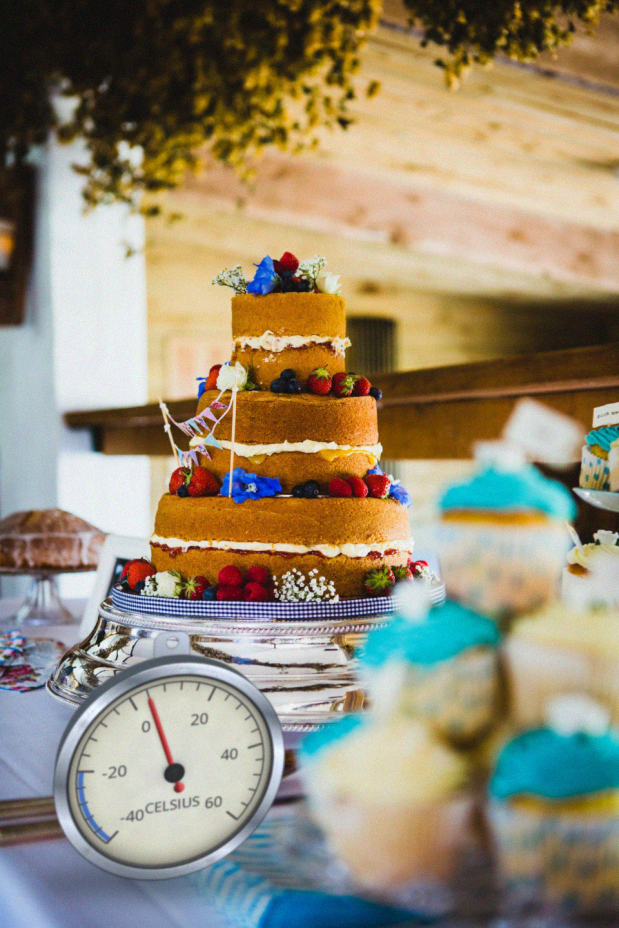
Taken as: 4 °C
